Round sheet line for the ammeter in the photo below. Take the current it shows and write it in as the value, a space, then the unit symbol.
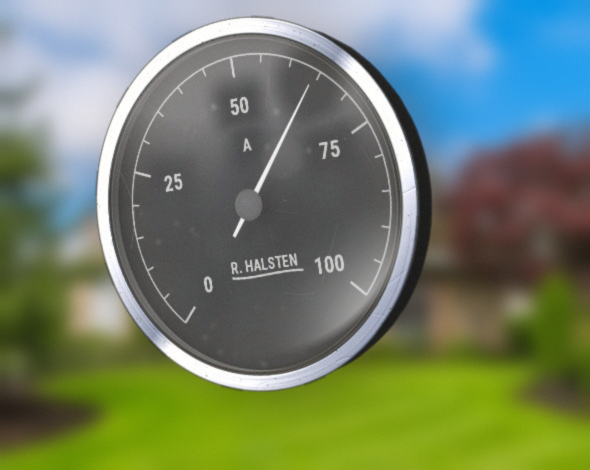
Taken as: 65 A
